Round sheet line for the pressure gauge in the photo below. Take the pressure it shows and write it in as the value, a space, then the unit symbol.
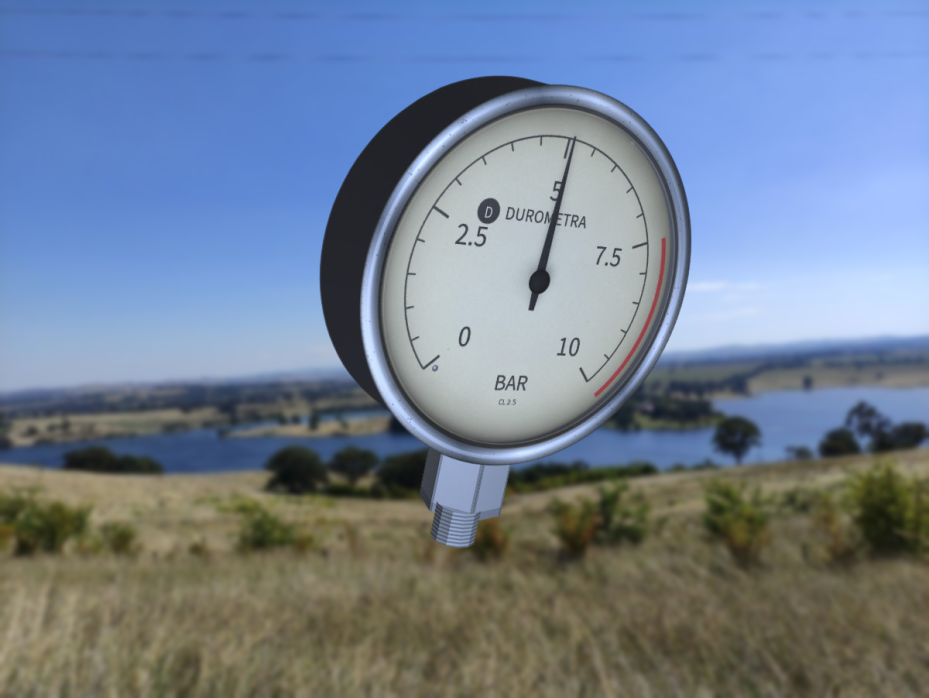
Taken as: 5 bar
